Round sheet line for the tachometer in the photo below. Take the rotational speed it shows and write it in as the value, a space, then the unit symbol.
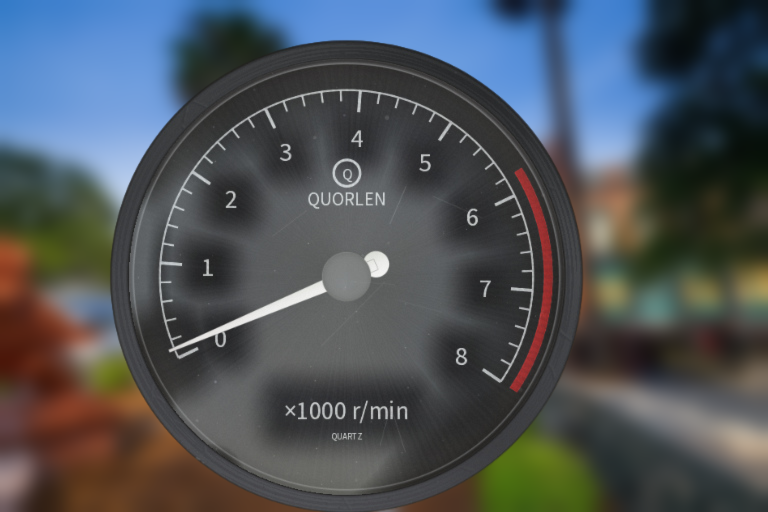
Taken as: 100 rpm
